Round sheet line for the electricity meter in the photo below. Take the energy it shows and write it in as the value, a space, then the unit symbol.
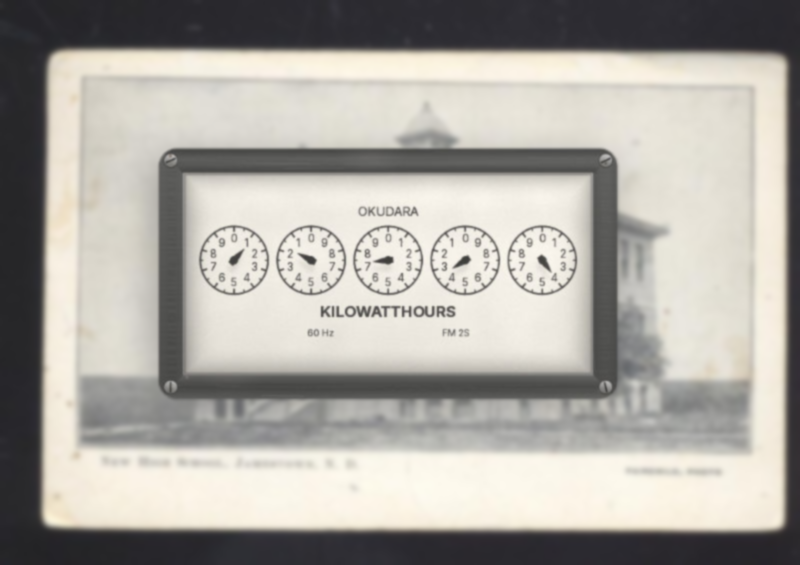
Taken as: 11734 kWh
